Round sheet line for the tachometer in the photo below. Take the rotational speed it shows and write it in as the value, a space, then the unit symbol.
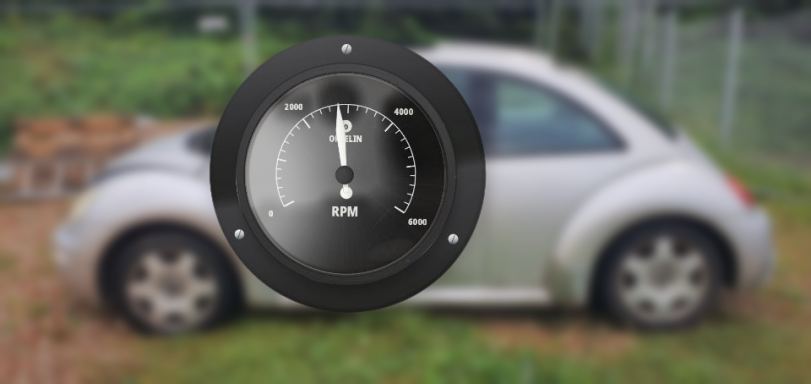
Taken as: 2800 rpm
